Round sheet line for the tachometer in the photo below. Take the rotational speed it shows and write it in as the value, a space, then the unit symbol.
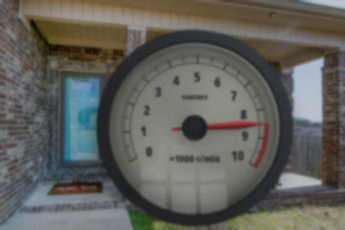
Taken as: 8500 rpm
